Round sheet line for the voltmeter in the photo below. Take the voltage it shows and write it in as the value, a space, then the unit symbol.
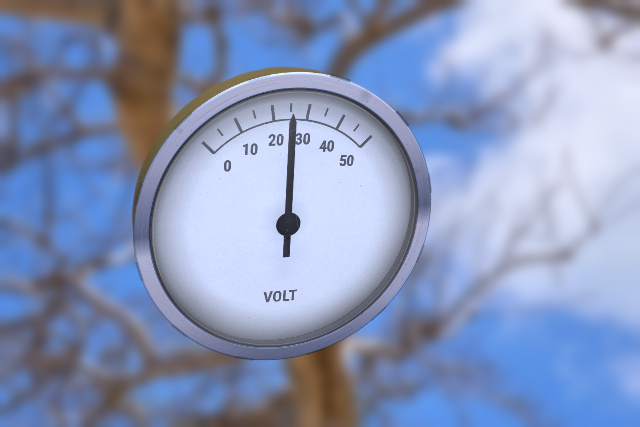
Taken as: 25 V
